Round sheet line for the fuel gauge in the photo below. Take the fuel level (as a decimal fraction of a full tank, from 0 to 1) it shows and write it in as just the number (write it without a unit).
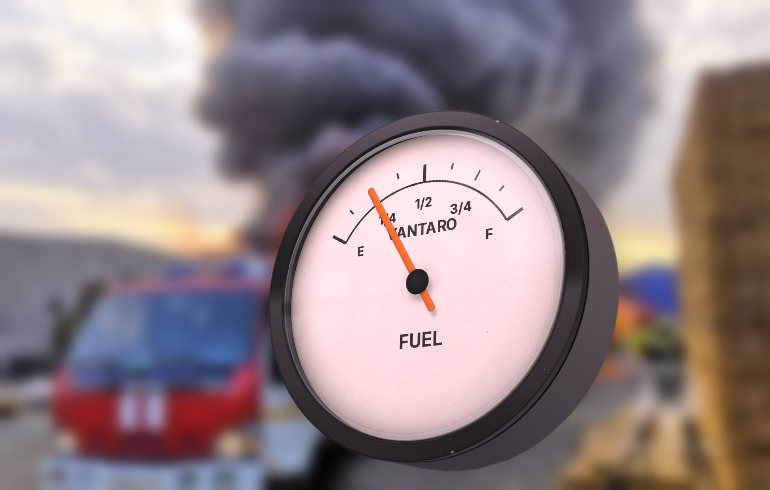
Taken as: 0.25
